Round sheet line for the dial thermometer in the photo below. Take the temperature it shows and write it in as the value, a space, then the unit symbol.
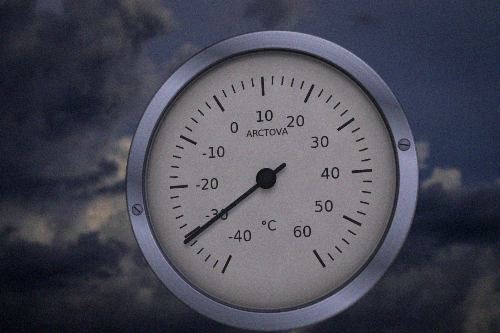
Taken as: -31 °C
